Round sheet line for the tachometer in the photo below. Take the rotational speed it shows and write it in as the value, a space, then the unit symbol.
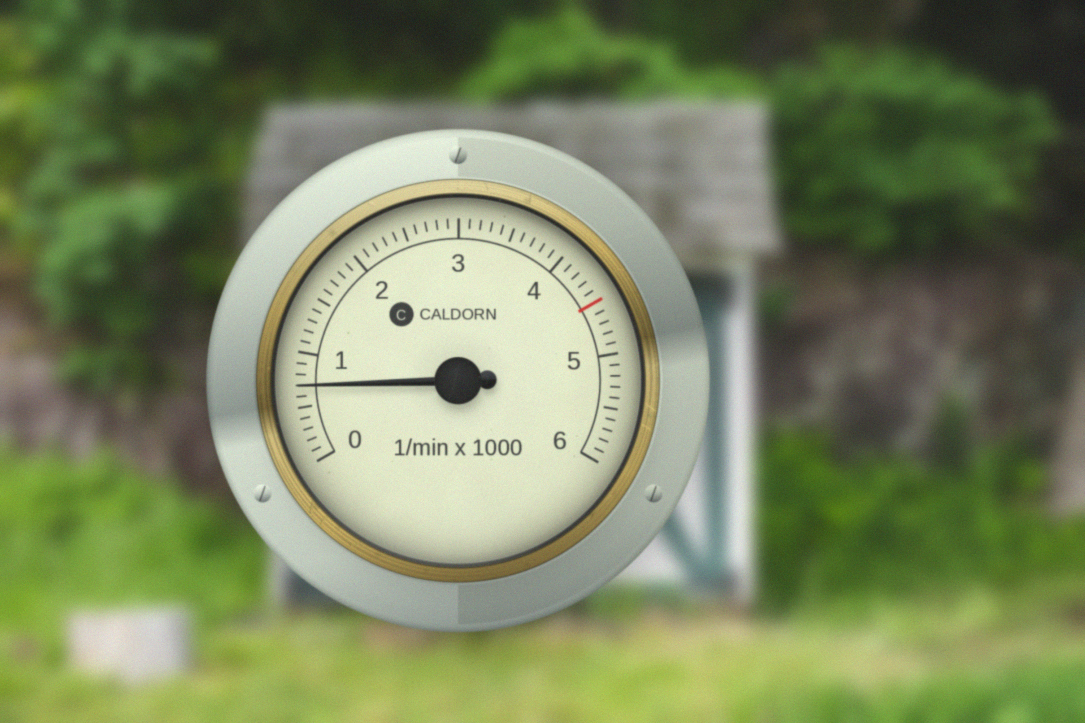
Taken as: 700 rpm
